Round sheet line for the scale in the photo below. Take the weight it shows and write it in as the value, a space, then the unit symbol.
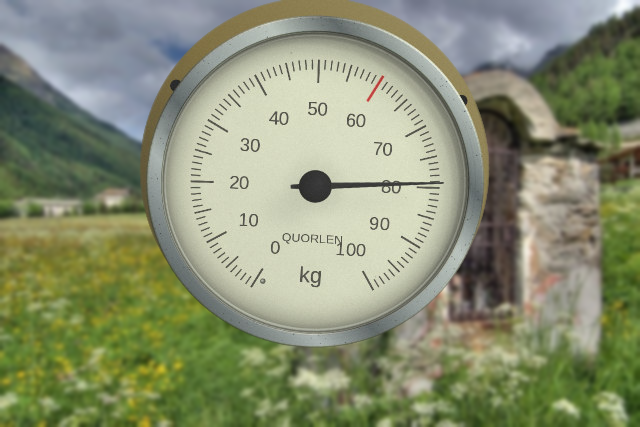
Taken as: 79 kg
